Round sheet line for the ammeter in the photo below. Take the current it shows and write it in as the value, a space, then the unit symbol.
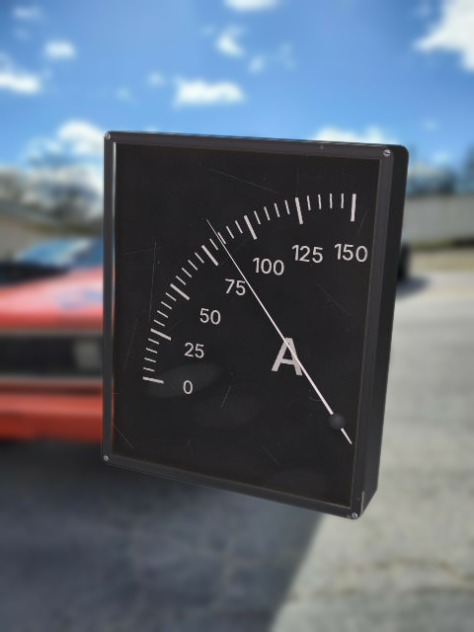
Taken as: 85 A
